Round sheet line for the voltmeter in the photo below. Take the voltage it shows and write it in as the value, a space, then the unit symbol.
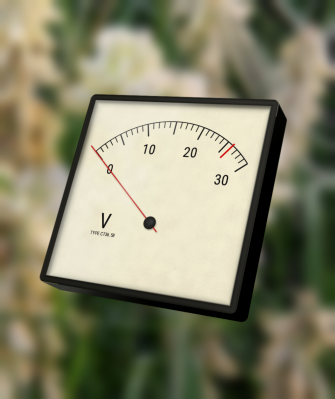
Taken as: 0 V
